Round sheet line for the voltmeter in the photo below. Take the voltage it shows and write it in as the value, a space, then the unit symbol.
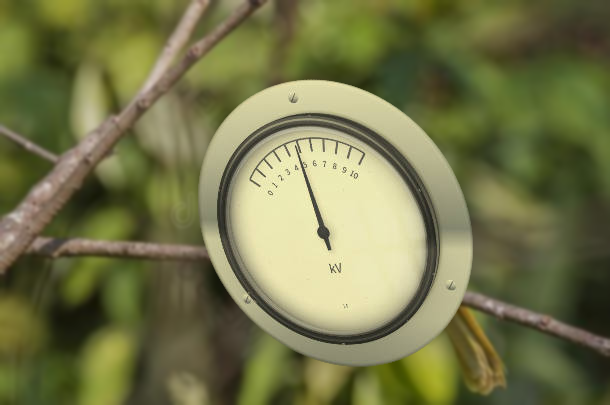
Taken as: 5 kV
